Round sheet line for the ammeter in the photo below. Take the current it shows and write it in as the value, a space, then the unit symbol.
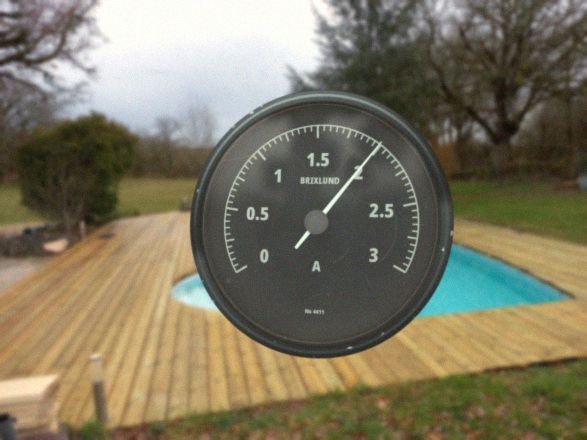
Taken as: 2 A
